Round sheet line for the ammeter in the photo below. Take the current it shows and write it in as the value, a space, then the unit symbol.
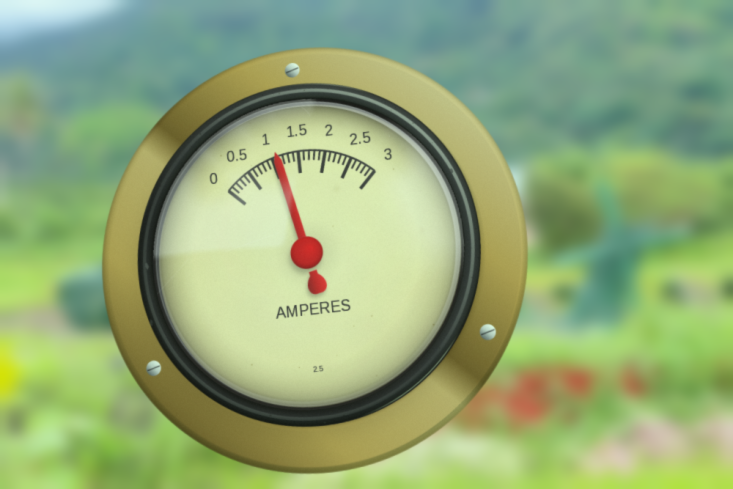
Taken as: 1.1 A
